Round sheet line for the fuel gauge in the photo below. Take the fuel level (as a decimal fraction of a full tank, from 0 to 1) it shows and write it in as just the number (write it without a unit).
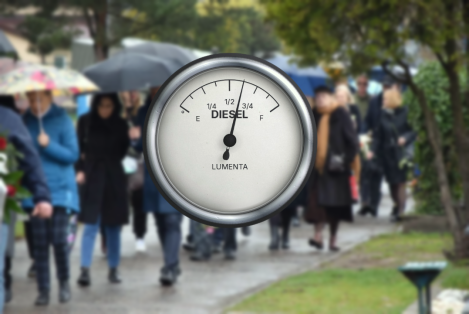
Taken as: 0.625
